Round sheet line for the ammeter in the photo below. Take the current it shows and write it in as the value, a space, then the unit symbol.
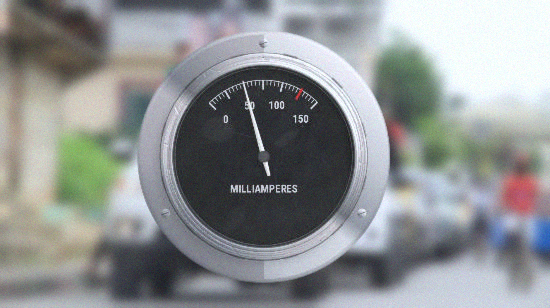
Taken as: 50 mA
